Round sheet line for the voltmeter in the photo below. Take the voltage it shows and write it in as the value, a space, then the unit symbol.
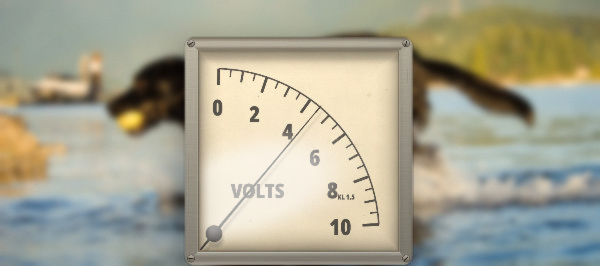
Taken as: 4.5 V
